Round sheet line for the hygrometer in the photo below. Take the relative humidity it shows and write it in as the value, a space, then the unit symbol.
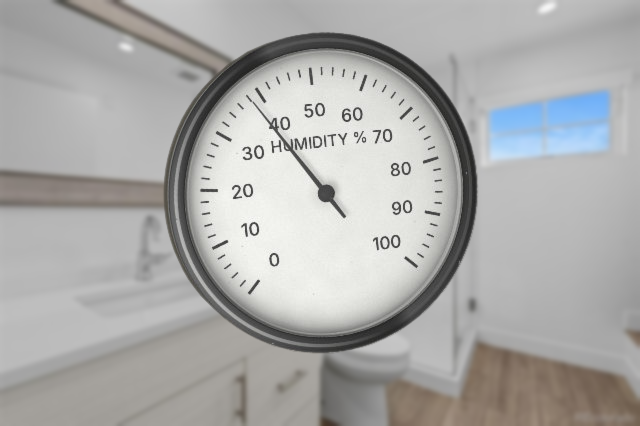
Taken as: 38 %
